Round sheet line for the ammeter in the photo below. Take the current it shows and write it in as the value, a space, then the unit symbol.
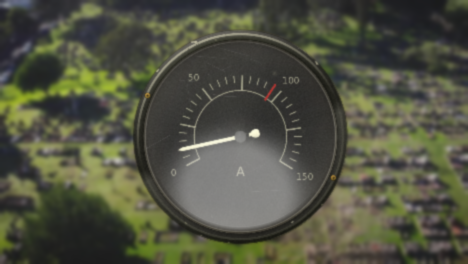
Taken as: 10 A
